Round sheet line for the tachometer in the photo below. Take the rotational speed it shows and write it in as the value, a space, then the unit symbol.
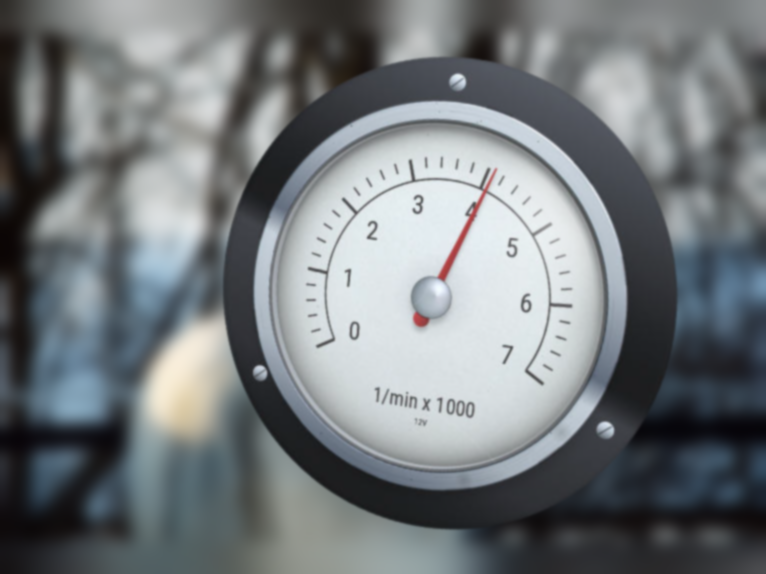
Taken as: 4100 rpm
